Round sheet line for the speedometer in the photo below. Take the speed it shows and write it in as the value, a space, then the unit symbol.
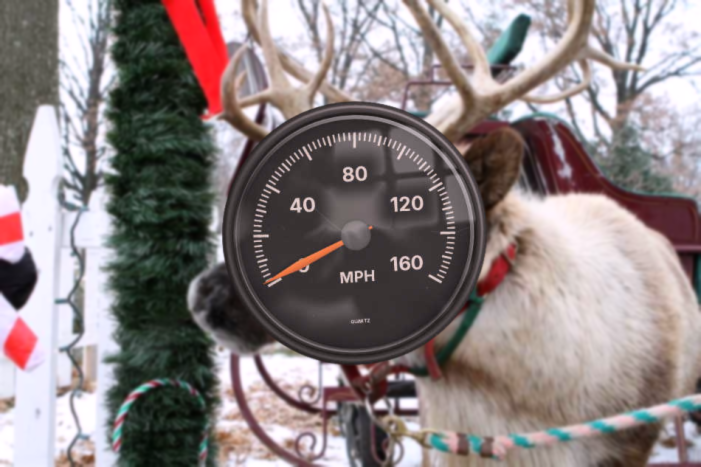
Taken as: 2 mph
